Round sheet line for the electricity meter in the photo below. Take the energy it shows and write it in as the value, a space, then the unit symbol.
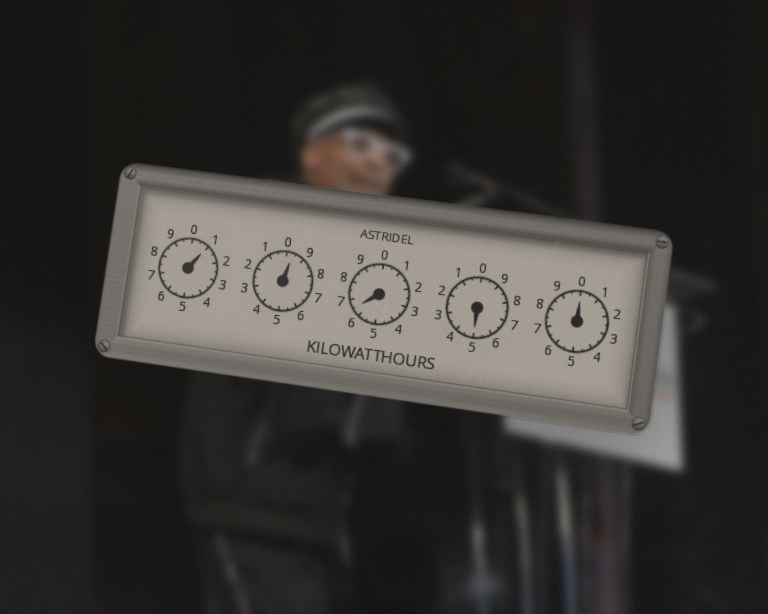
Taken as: 9650 kWh
